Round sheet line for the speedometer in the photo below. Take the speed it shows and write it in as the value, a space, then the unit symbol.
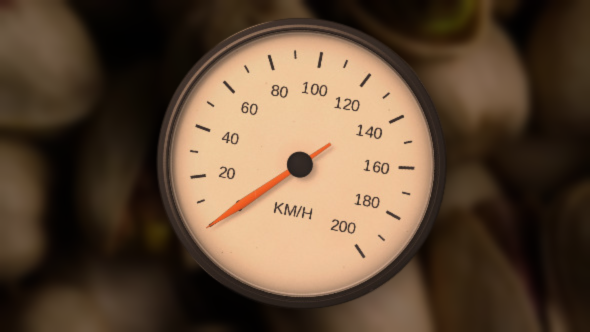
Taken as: 0 km/h
